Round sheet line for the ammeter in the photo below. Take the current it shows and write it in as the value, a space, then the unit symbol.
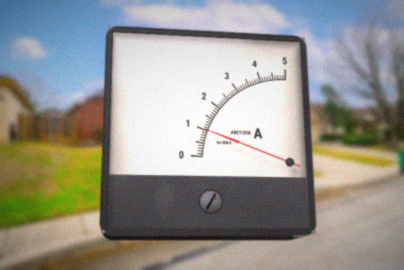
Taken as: 1 A
